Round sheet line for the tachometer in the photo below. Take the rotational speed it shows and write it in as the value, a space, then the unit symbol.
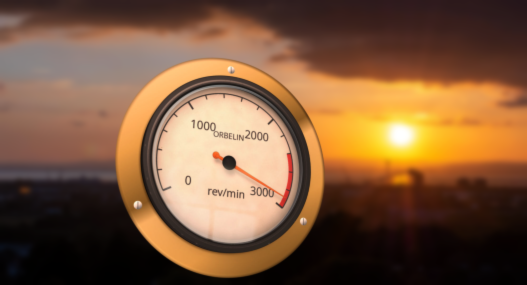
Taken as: 2900 rpm
